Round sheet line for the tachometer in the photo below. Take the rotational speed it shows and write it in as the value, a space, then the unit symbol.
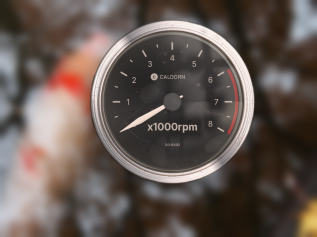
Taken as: 0 rpm
